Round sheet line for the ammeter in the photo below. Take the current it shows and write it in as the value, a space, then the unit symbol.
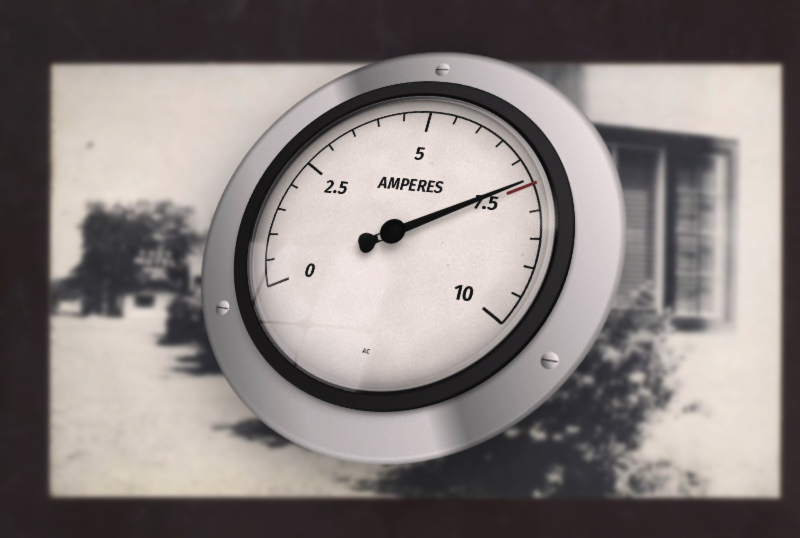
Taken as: 7.5 A
